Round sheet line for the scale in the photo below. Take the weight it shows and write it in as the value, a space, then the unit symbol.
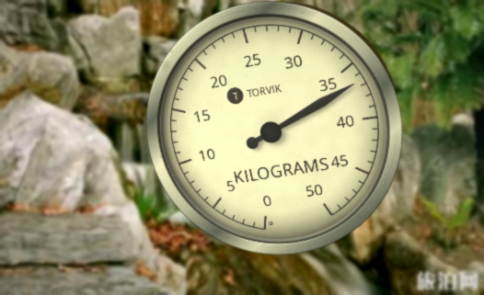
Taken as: 36.5 kg
